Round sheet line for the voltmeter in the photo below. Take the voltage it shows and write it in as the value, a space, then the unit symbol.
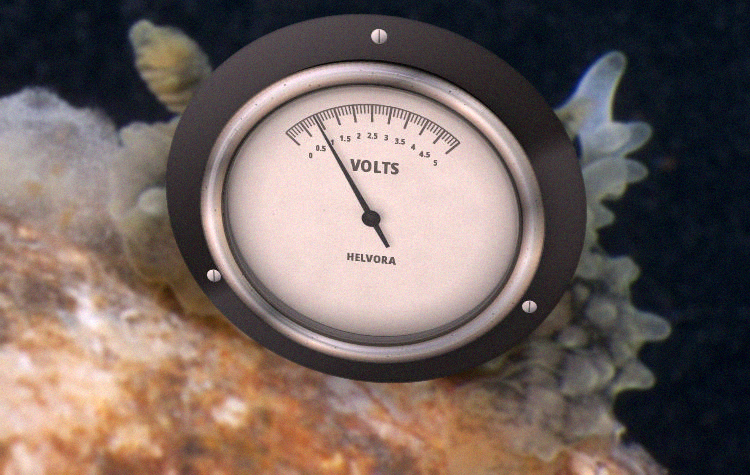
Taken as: 1 V
